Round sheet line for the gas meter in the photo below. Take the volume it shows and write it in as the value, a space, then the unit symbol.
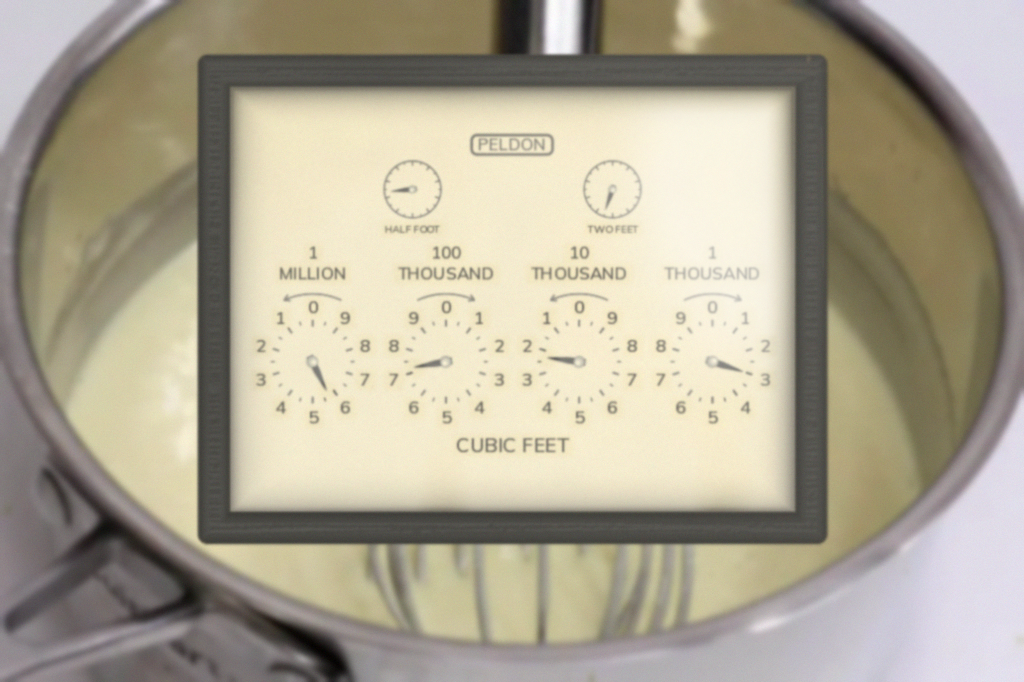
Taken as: 572300 ft³
